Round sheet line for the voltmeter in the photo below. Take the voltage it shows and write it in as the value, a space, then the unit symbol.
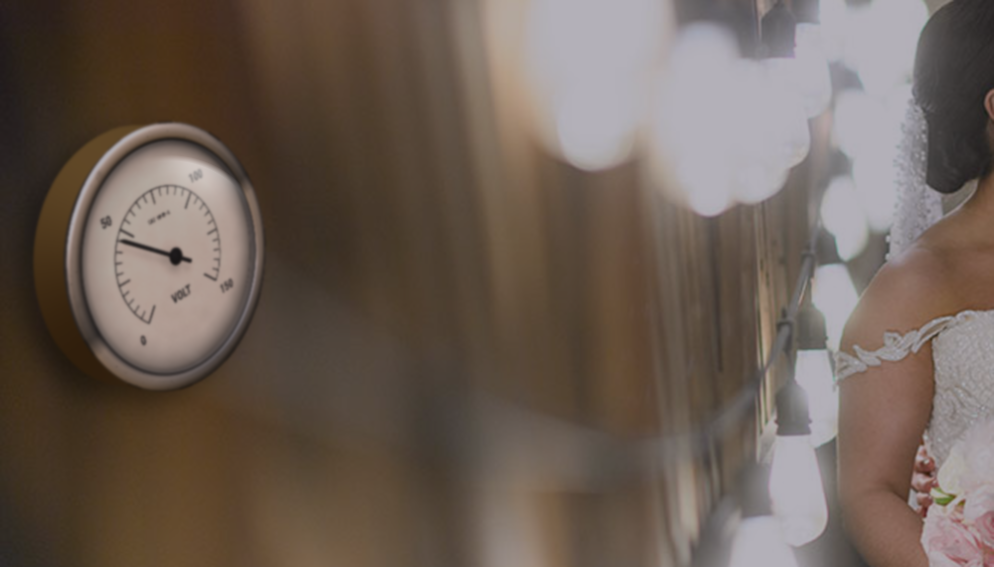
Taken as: 45 V
